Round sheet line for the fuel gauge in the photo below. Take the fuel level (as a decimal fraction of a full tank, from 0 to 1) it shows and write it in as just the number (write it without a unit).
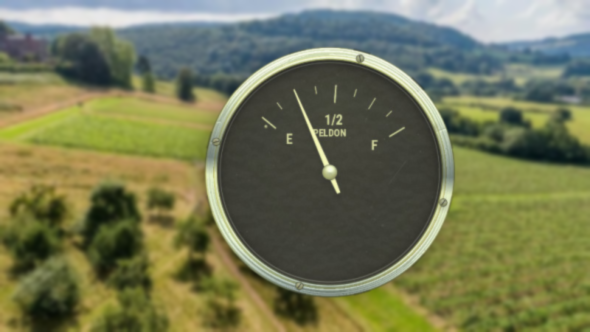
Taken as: 0.25
